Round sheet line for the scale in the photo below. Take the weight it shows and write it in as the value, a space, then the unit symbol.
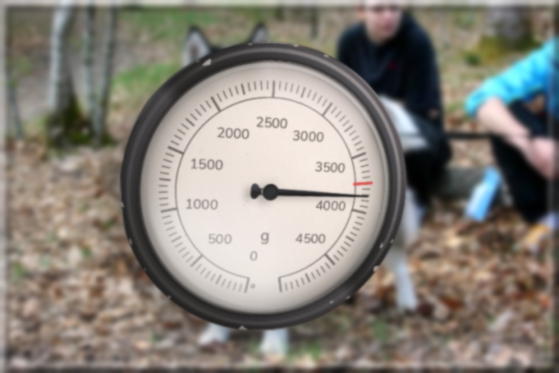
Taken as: 3850 g
